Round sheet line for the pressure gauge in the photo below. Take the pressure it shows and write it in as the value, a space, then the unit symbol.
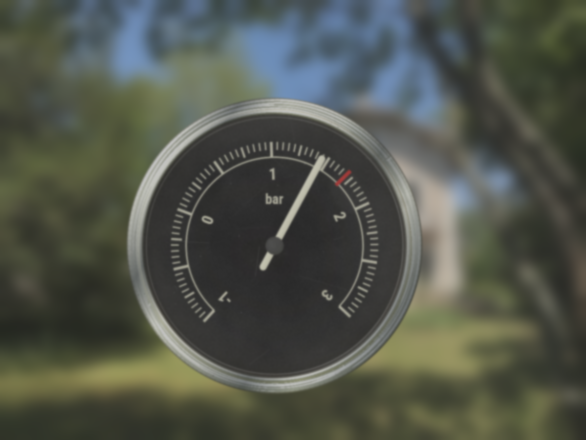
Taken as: 1.45 bar
